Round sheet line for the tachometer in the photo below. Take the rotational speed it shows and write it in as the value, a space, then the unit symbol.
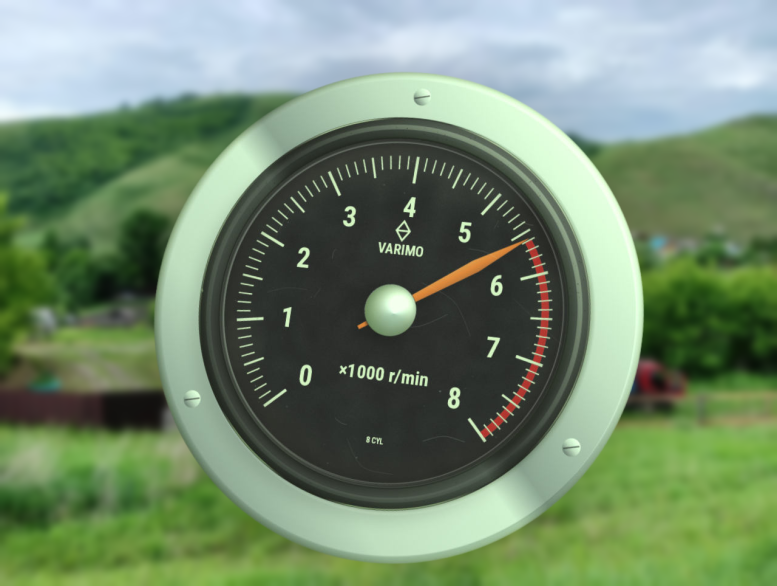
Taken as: 5600 rpm
